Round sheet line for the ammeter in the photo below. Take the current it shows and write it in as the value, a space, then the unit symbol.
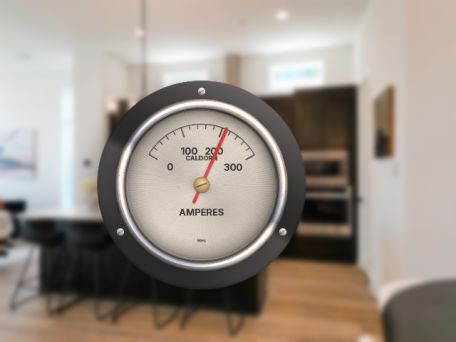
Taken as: 210 A
